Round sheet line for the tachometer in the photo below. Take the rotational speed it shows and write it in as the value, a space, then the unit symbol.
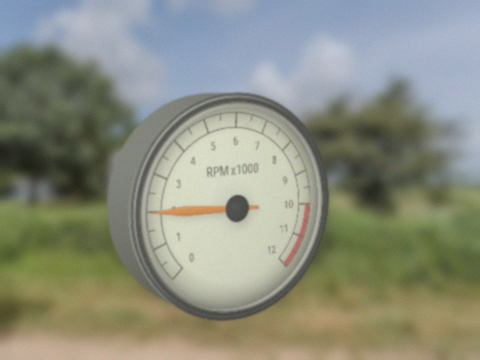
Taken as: 2000 rpm
